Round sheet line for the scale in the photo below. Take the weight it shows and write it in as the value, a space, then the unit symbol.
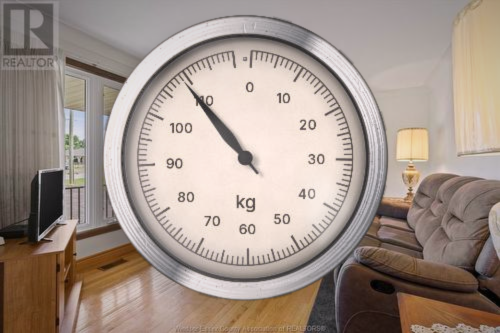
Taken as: 109 kg
